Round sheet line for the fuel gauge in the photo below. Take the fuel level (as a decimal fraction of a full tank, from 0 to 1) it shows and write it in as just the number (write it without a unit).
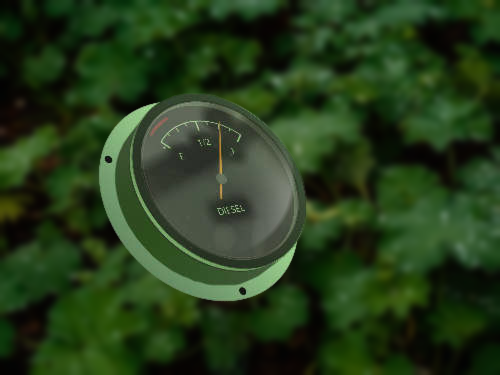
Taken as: 0.75
